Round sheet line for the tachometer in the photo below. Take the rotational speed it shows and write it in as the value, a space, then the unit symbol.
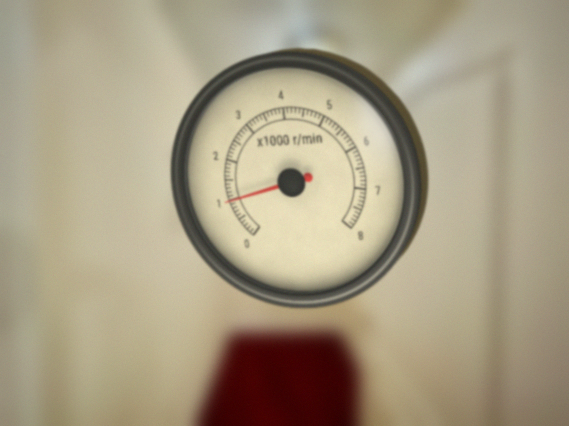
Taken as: 1000 rpm
